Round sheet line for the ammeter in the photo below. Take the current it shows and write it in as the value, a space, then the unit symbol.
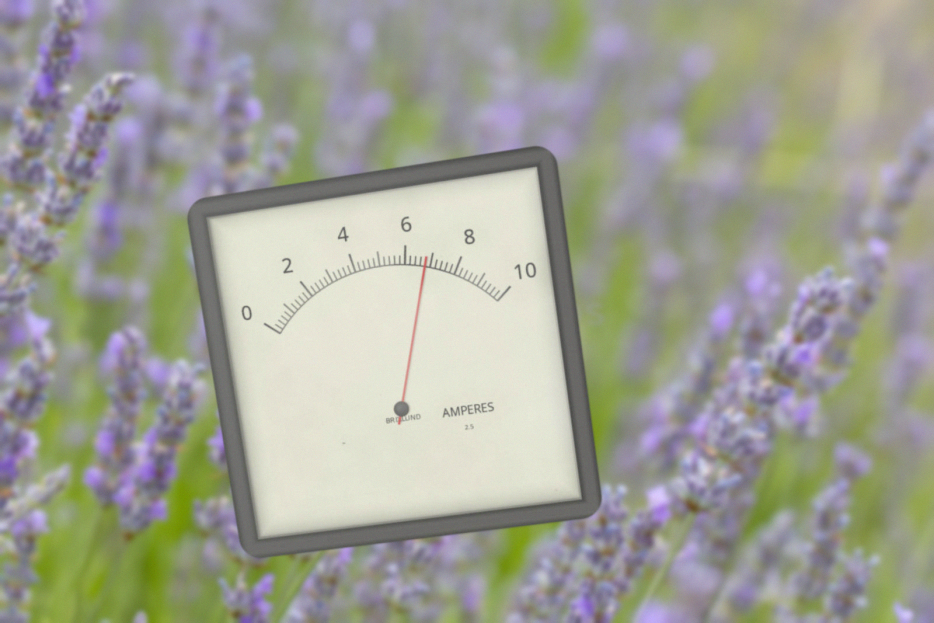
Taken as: 6.8 A
